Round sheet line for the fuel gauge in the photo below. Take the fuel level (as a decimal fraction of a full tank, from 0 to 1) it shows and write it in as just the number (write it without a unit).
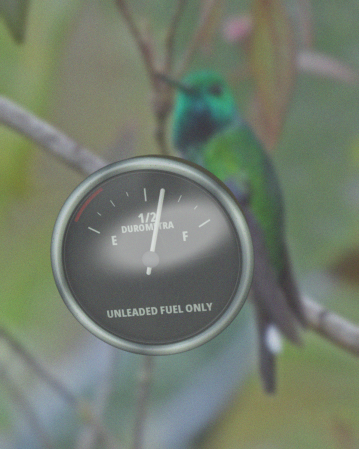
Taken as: 0.625
